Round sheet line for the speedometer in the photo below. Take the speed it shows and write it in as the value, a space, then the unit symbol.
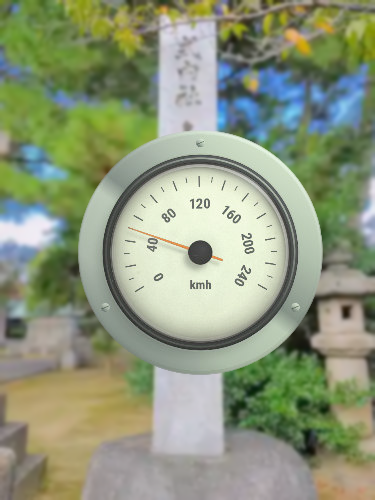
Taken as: 50 km/h
